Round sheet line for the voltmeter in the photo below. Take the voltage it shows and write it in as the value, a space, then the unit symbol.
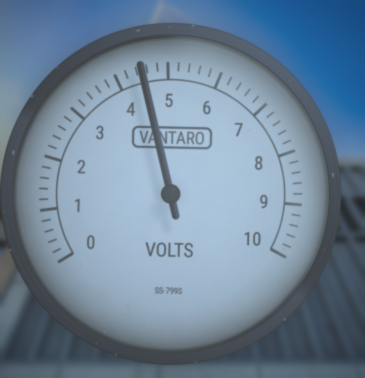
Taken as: 4.5 V
